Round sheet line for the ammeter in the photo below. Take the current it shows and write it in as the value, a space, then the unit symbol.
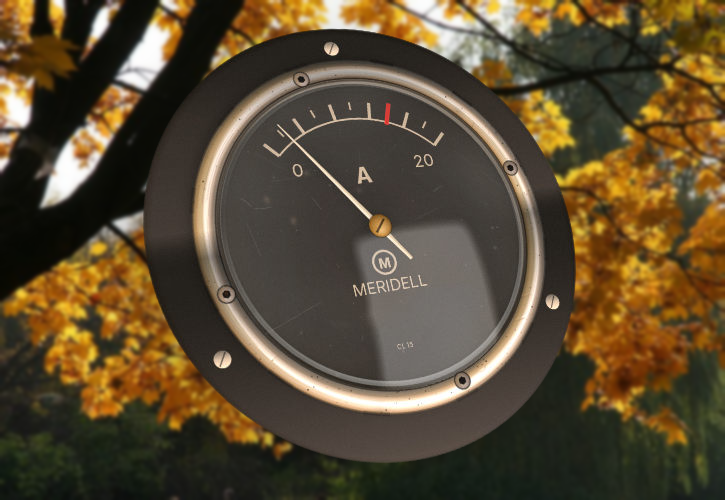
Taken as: 2 A
